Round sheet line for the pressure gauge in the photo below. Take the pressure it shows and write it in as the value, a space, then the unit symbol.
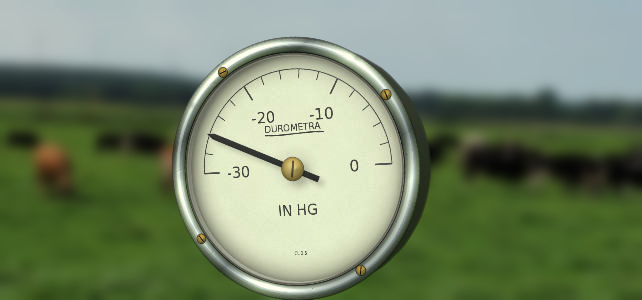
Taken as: -26 inHg
